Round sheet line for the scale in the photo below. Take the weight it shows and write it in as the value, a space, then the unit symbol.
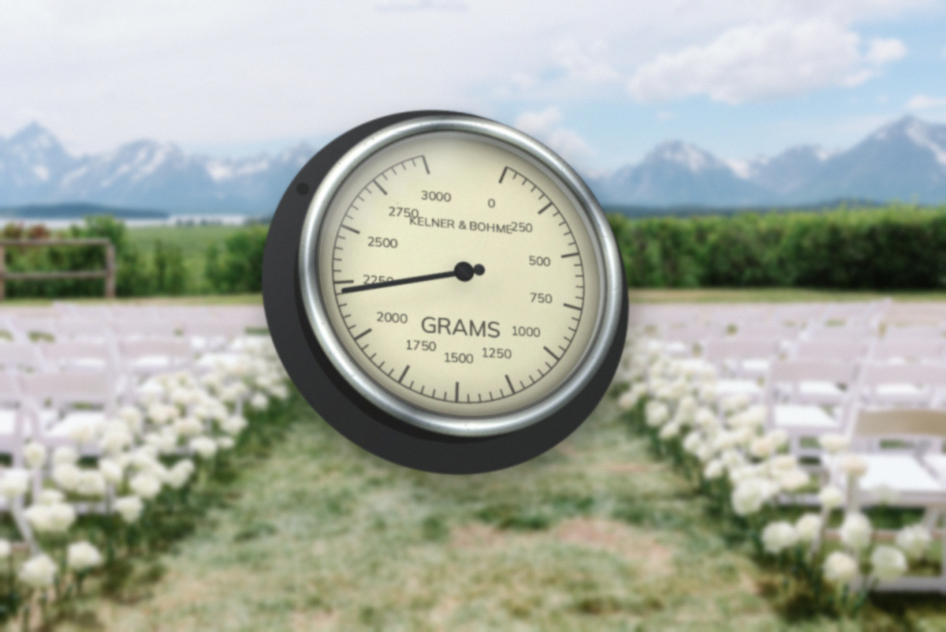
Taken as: 2200 g
